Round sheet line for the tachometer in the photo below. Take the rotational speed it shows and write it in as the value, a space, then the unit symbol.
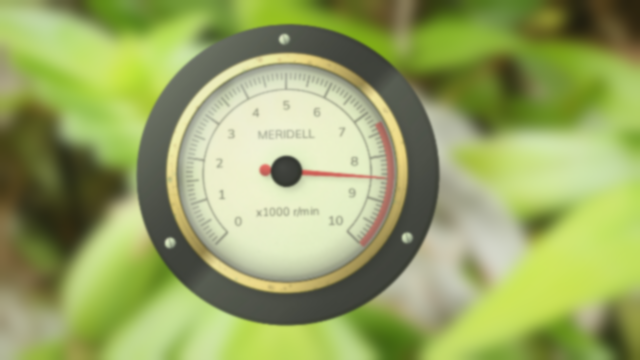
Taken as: 8500 rpm
